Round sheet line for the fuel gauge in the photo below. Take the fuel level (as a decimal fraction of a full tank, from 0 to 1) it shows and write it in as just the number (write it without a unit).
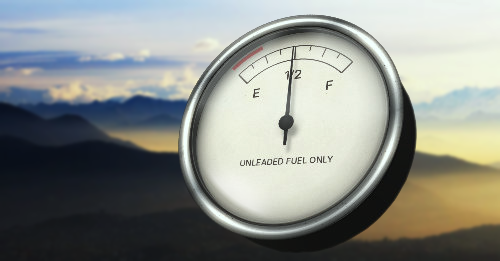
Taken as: 0.5
